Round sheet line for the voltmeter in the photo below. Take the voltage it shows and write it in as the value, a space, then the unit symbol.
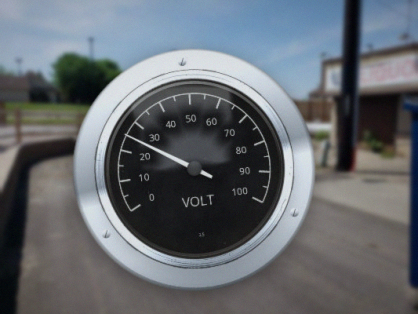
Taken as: 25 V
